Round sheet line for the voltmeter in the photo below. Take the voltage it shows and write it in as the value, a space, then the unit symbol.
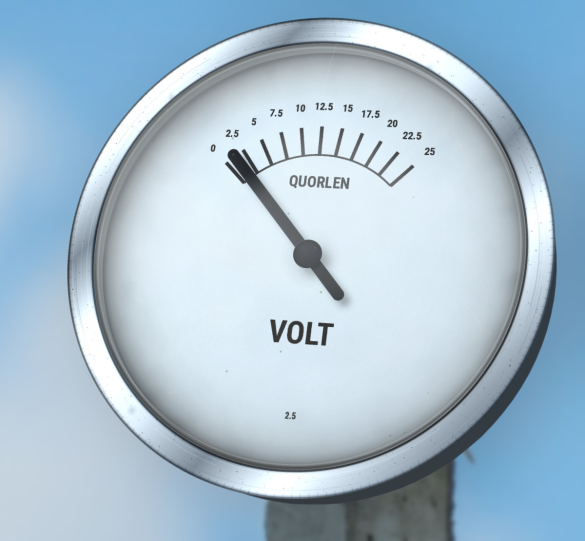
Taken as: 1.25 V
